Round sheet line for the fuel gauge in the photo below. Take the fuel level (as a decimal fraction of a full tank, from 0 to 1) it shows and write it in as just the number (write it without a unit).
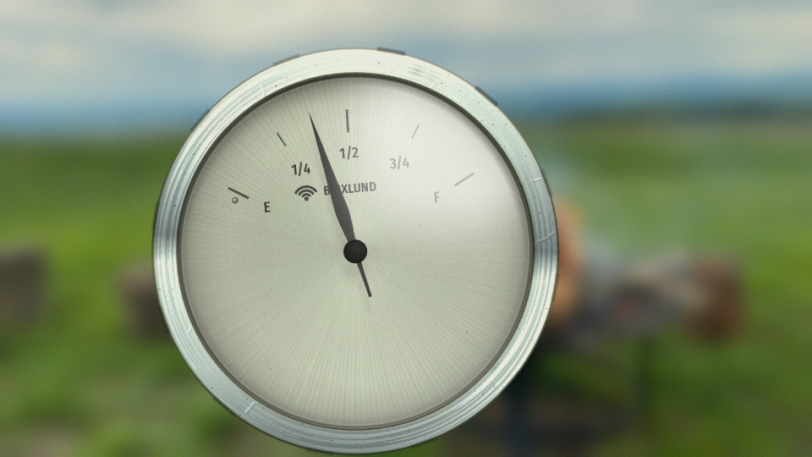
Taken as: 0.375
